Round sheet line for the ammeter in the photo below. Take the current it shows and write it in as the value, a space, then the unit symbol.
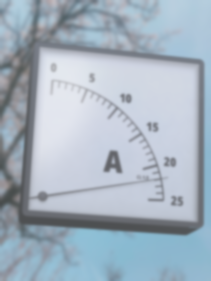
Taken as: 22 A
